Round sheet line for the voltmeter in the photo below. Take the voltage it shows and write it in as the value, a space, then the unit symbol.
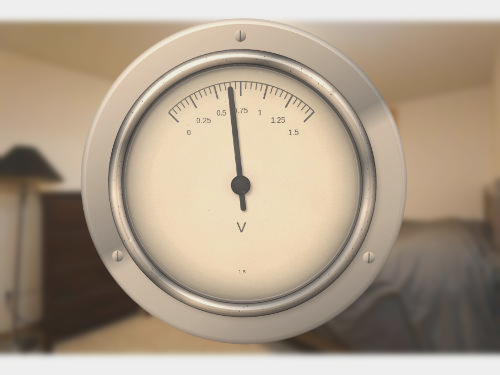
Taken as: 0.65 V
